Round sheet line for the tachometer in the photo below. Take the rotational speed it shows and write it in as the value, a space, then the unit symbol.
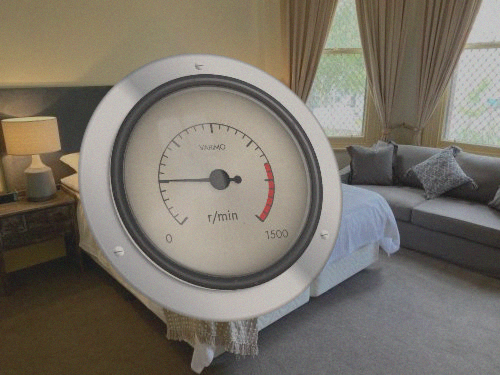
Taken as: 250 rpm
